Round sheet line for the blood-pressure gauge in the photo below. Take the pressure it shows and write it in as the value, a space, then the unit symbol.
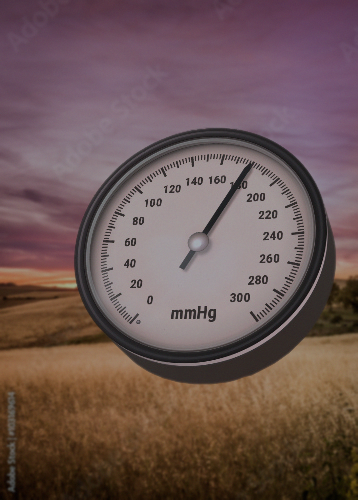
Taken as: 180 mmHg
